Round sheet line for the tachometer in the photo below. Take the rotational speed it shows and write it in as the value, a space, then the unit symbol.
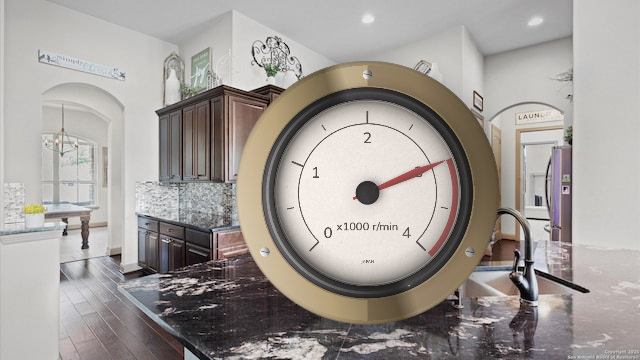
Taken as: 3000 rpm
